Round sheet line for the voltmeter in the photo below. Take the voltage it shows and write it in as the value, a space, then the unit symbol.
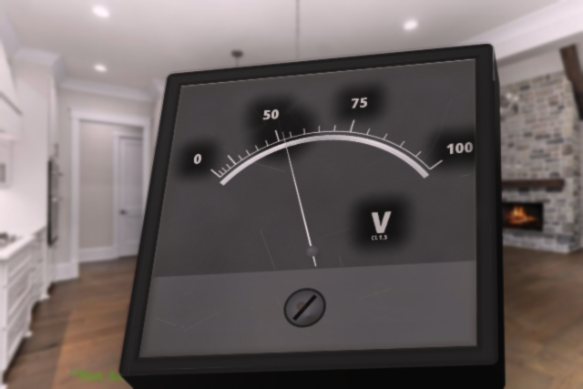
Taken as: 52.5 V
